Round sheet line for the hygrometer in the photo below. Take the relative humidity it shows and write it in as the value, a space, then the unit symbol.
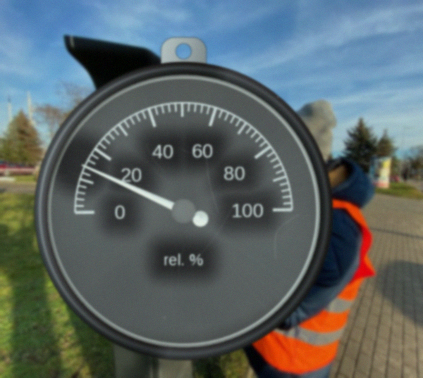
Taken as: 14 %
